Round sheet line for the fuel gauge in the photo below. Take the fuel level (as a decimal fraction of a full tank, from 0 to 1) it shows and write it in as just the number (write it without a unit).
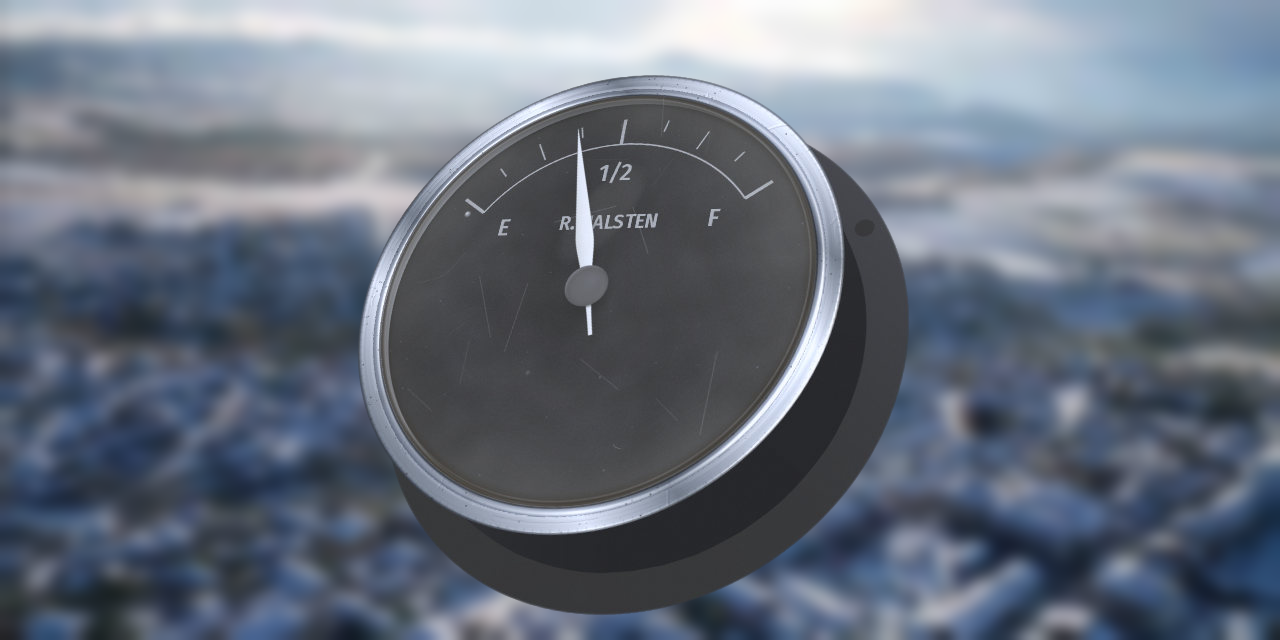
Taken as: 0.375
